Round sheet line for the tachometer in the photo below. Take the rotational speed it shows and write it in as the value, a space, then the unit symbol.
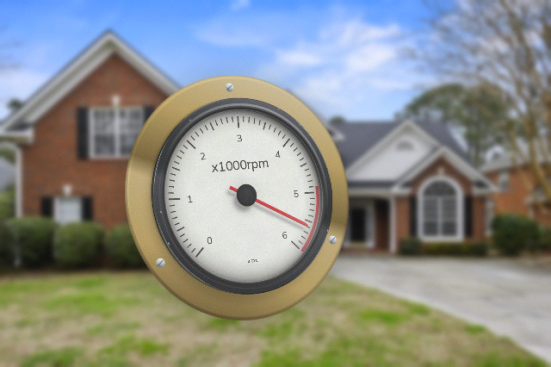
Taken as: 5600 rpm
